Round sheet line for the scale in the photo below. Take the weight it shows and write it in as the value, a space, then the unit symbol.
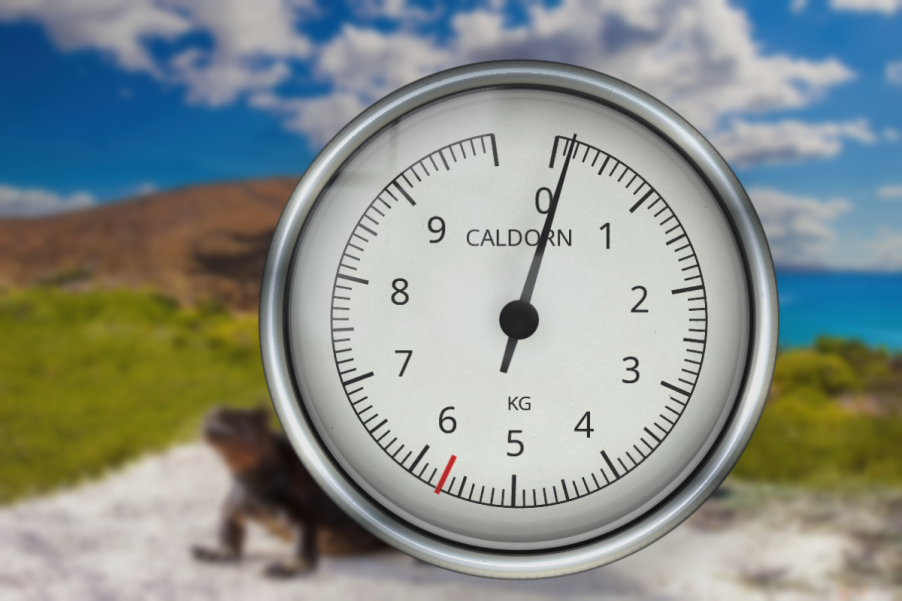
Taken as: 0.15 kg
